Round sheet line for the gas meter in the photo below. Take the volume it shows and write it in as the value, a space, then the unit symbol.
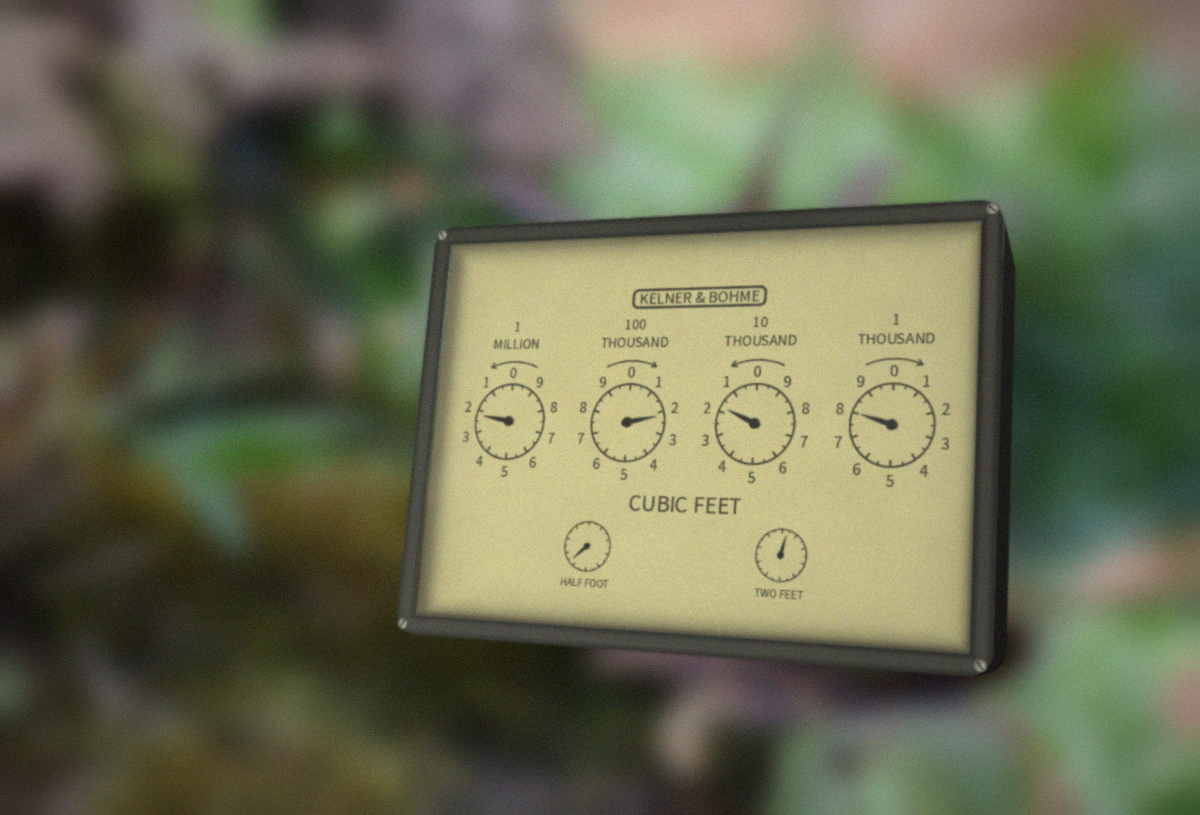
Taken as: 221800 ft³
